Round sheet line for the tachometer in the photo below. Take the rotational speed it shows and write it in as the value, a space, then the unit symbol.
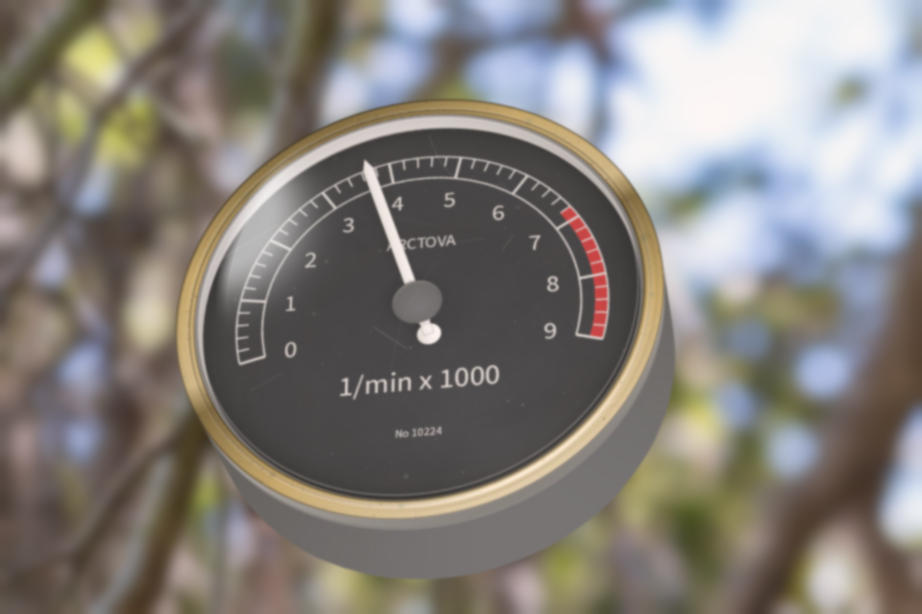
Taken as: 3700 rpm
